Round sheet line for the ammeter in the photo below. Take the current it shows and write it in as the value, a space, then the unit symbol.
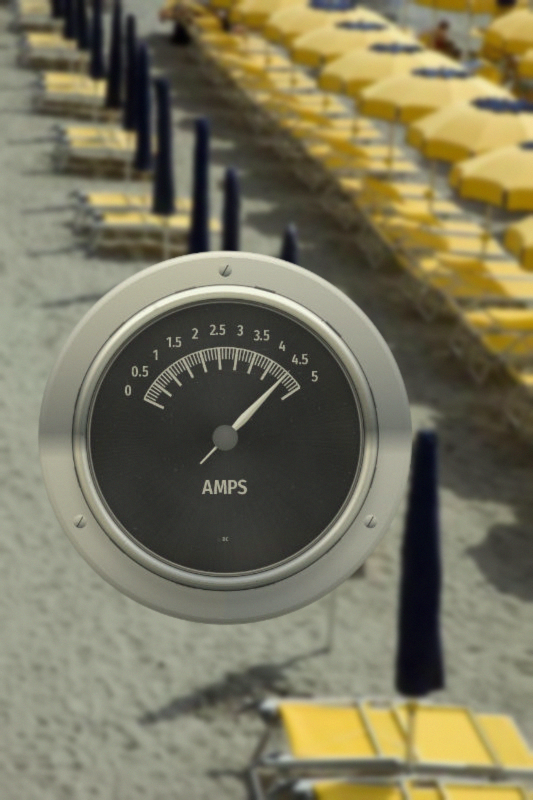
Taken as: 4.5 A
